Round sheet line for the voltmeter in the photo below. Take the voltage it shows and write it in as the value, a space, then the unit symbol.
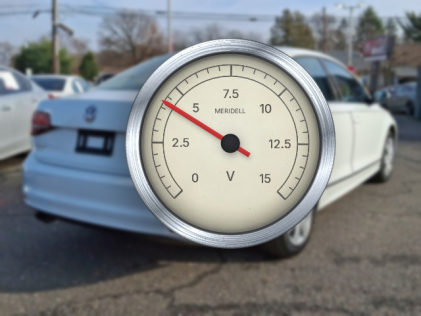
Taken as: 4.25 V
